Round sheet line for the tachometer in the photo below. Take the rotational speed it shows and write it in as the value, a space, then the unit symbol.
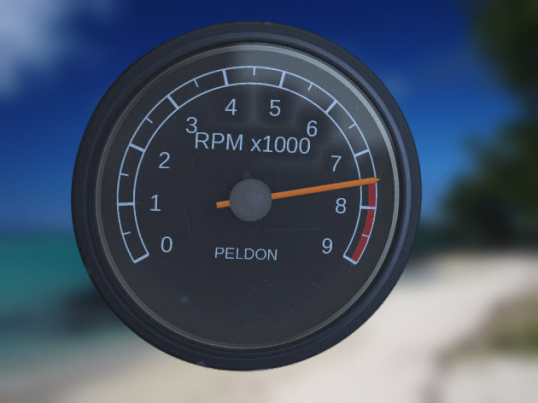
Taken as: 7500 rpm
